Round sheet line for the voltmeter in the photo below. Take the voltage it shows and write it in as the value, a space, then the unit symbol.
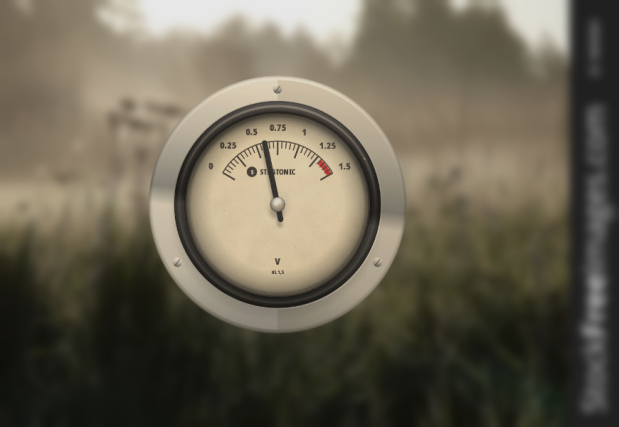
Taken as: 0.6 V
